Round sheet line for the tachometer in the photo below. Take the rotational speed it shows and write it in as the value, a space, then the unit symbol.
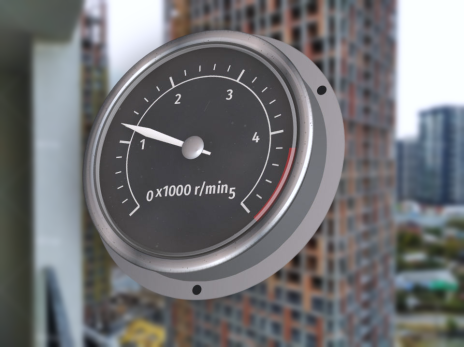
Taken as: 1200 rpm
